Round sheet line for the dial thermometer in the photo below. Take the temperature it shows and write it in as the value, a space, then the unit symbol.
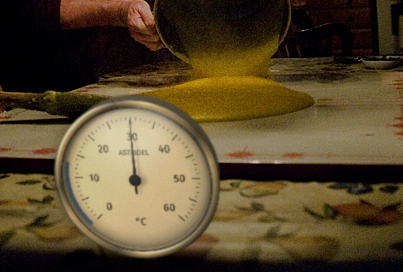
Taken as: 30 °C
